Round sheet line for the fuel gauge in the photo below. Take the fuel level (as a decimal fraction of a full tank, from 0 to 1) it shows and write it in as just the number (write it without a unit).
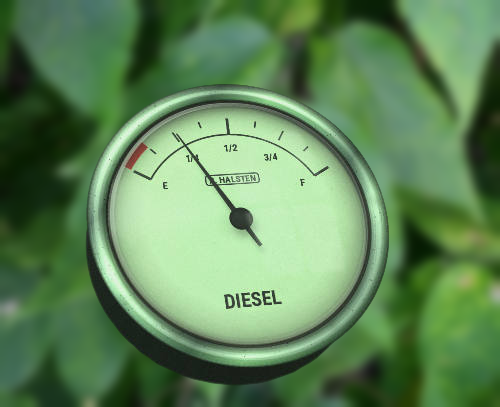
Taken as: 0.25
